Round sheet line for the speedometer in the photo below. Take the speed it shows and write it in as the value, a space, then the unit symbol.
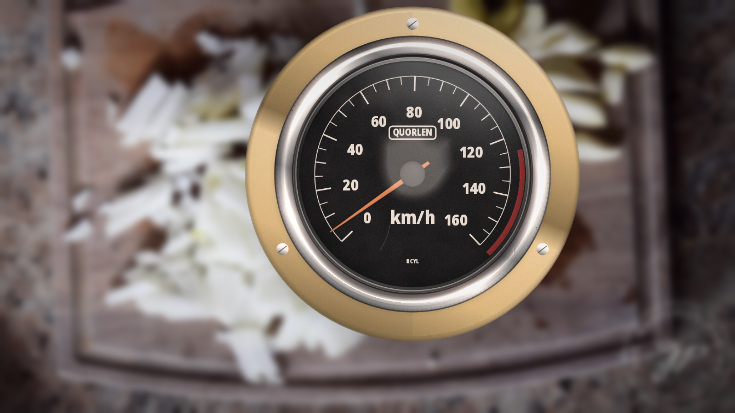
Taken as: 5 km/h
